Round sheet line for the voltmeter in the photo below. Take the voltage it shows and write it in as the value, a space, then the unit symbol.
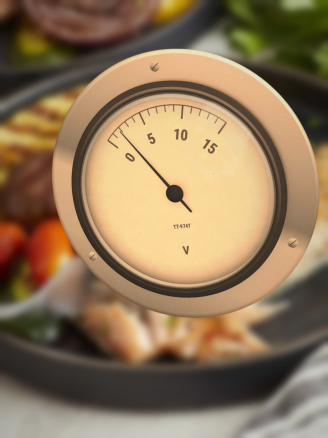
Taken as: 2 V
